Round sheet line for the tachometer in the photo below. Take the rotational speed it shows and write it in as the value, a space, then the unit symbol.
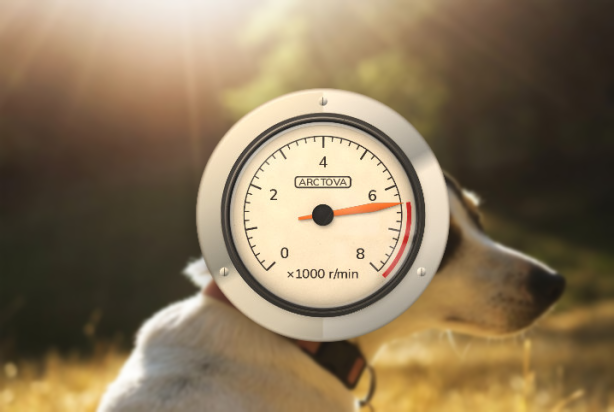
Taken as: 6400 rpm
